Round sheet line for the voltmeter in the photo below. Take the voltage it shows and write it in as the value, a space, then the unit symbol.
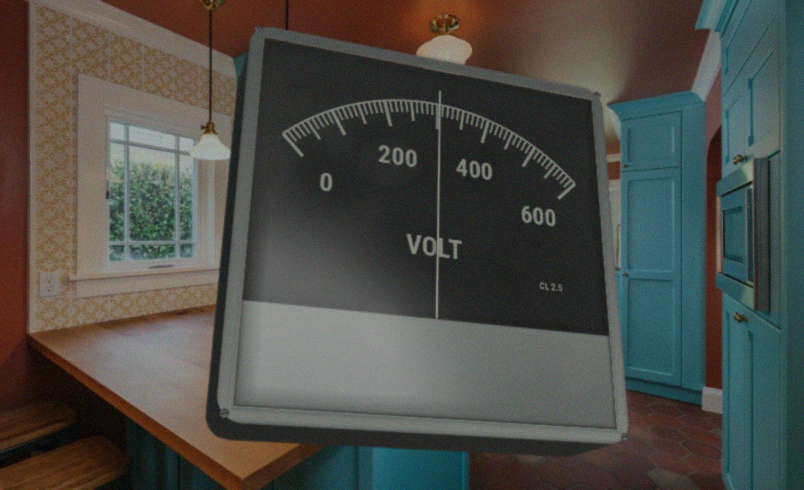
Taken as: 300 V
